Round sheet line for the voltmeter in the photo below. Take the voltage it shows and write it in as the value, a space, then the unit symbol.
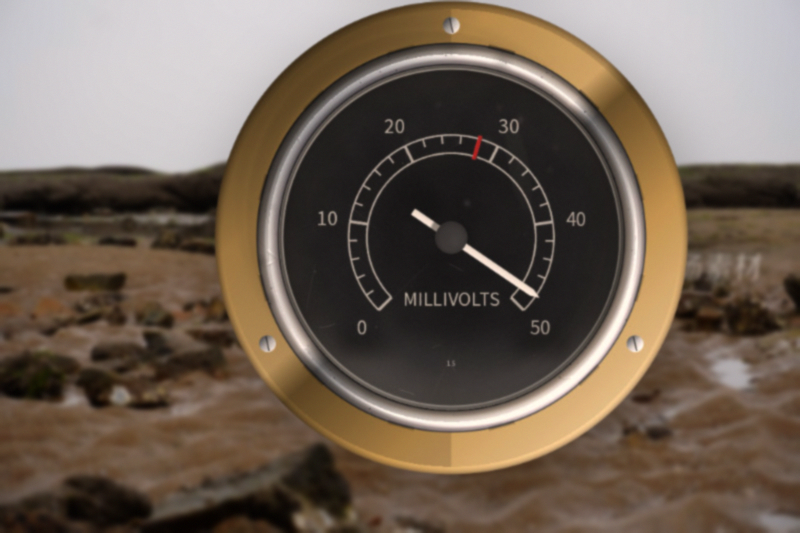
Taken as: 48 mV
